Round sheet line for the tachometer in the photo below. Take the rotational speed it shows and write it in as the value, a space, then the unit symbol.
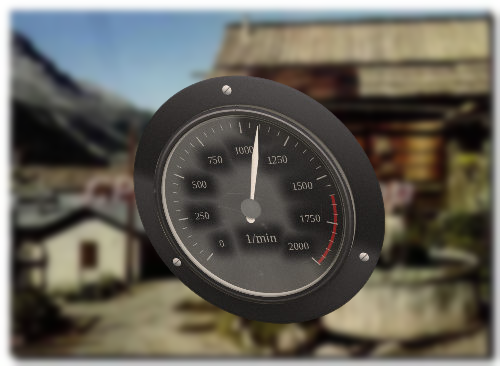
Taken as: 1100 rpm
